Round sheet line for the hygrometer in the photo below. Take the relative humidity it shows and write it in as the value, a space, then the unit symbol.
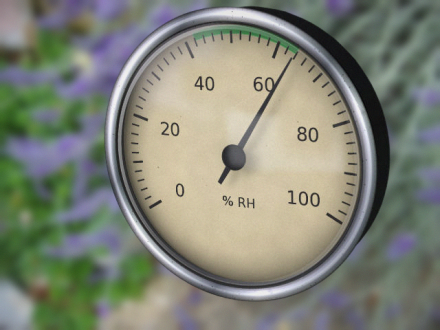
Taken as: 64 %
